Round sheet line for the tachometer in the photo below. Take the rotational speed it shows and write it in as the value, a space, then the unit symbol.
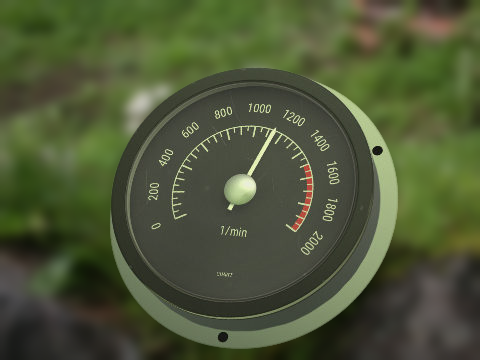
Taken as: 1150 rpm
